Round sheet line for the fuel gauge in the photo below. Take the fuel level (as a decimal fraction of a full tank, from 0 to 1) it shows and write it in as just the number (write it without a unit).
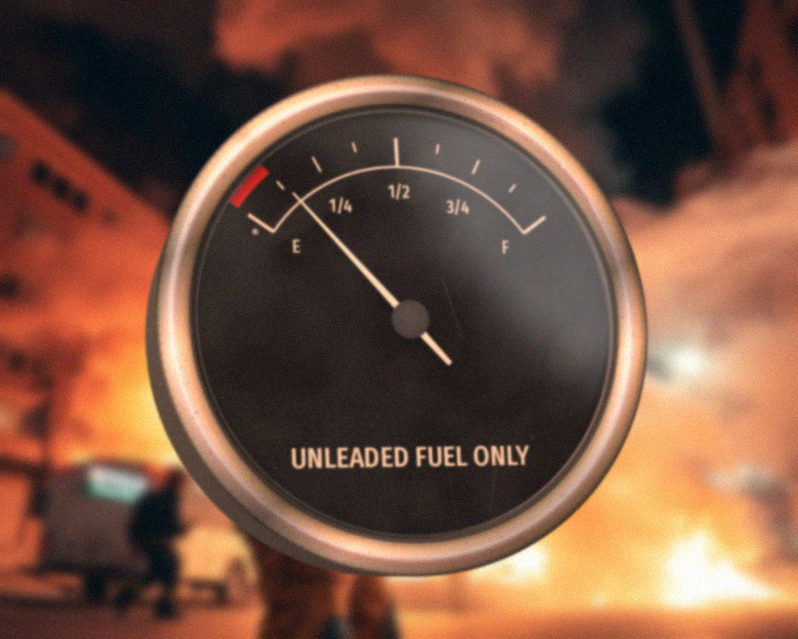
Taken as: 0.125
